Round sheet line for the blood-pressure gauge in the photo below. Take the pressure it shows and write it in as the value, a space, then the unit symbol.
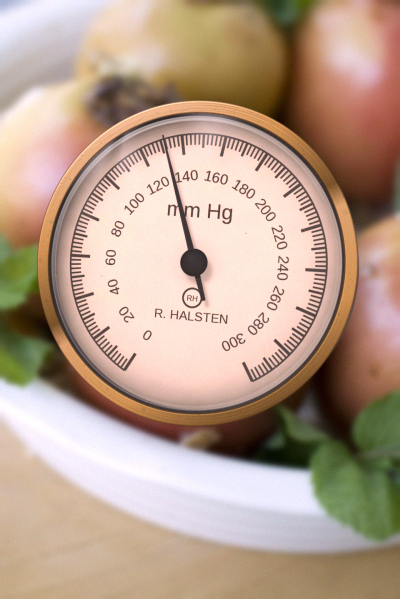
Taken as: 132 mmHg
